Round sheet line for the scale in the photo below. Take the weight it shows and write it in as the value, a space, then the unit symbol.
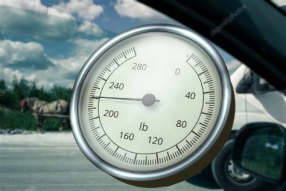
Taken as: 220 lb
